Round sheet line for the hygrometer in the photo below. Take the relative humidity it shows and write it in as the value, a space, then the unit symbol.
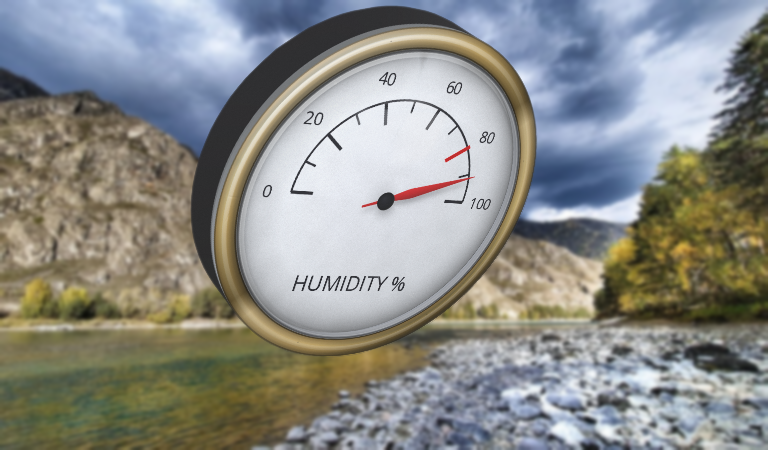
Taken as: 90 %
